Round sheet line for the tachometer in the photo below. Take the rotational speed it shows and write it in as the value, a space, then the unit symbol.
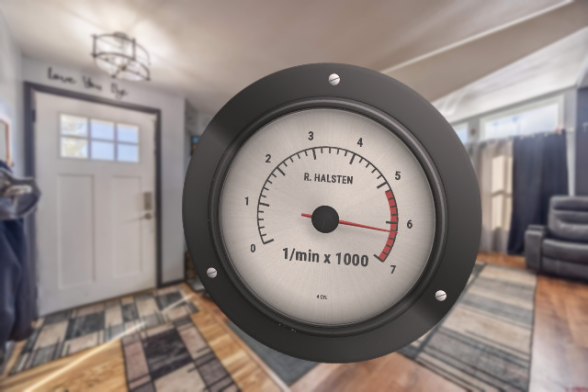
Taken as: 6200 rpm
